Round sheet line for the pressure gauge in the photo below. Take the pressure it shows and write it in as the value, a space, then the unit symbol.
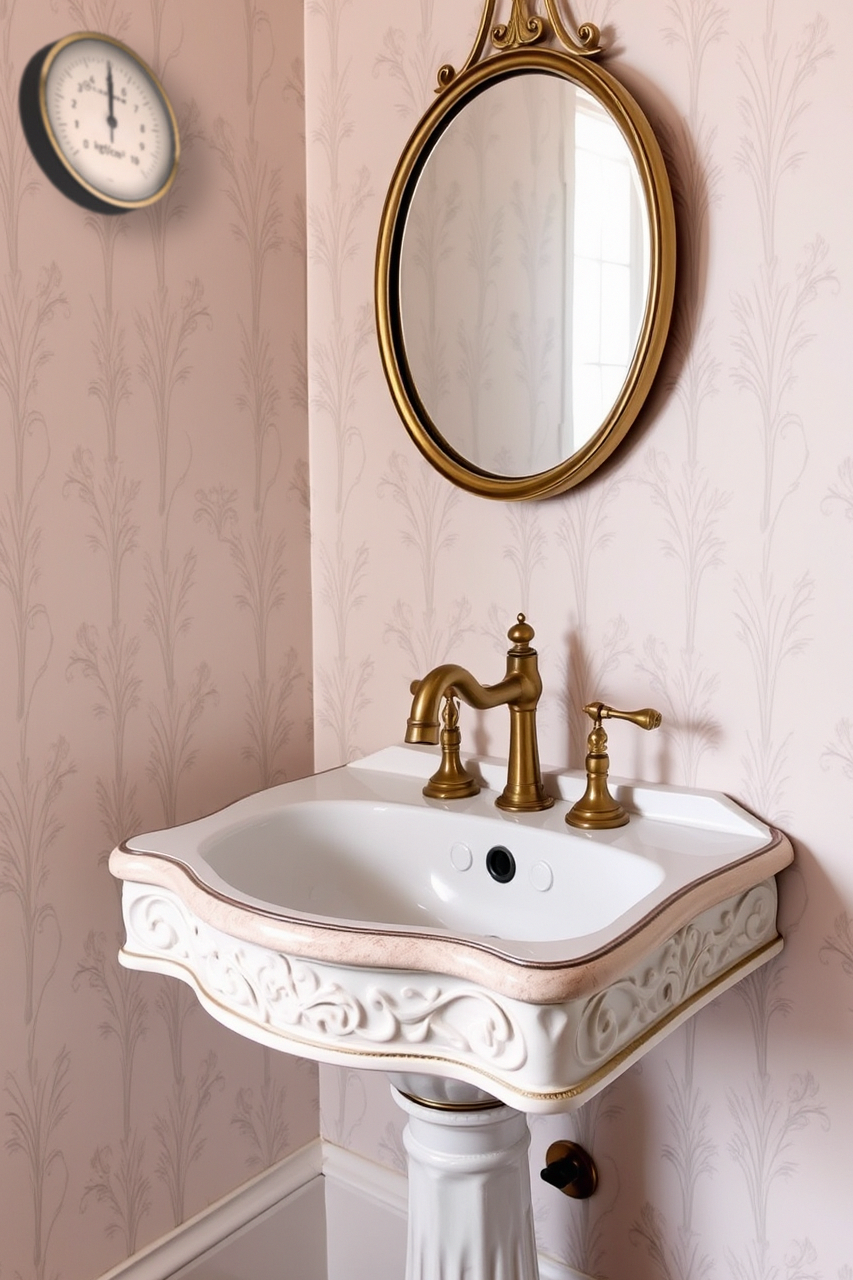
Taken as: 5 kg/cm²
